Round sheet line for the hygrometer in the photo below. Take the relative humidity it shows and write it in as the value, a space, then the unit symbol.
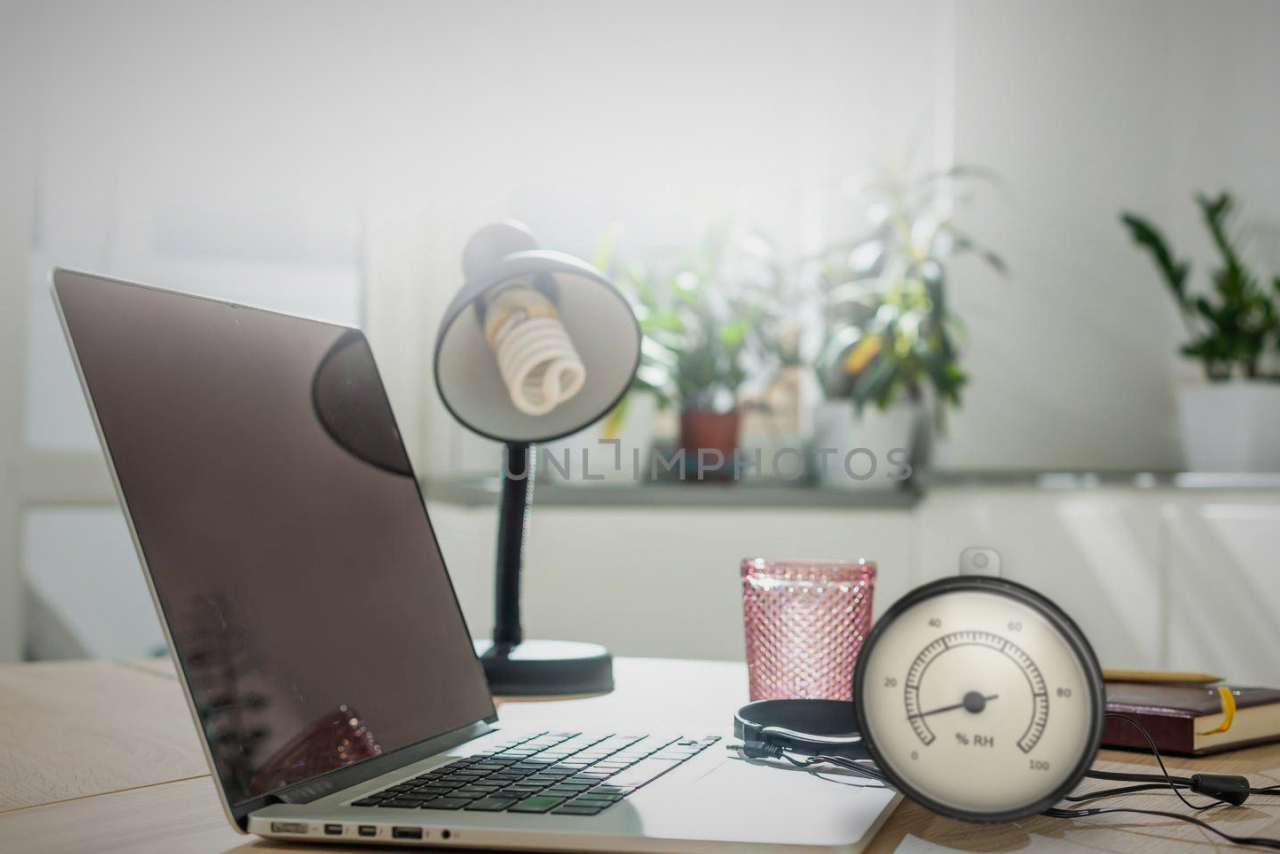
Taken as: 10 %
